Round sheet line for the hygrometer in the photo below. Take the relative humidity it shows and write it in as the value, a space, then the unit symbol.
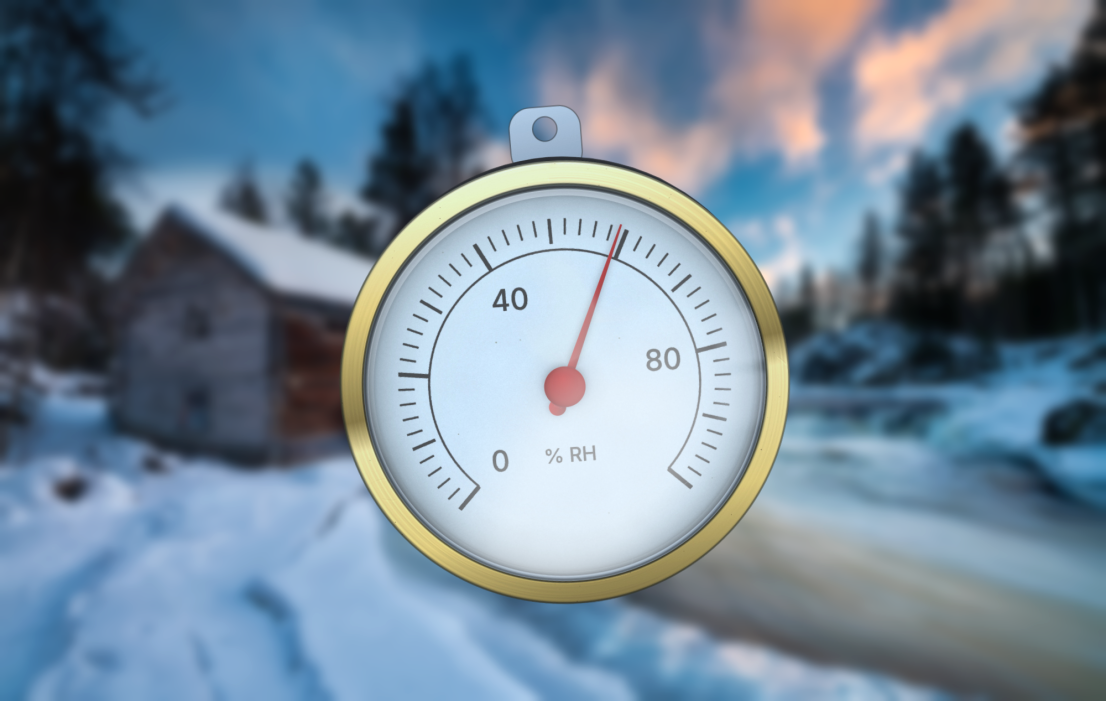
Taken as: 59 %
